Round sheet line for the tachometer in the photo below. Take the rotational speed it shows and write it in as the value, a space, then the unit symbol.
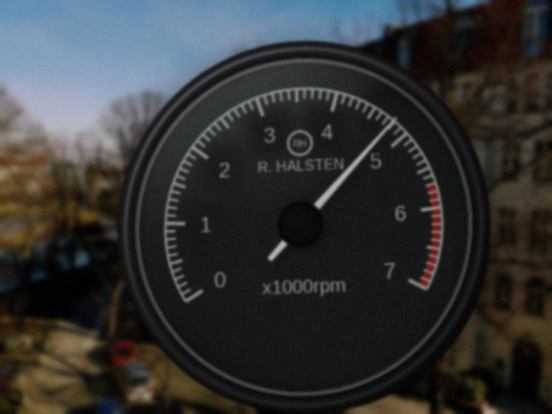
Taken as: 4800 rpm
